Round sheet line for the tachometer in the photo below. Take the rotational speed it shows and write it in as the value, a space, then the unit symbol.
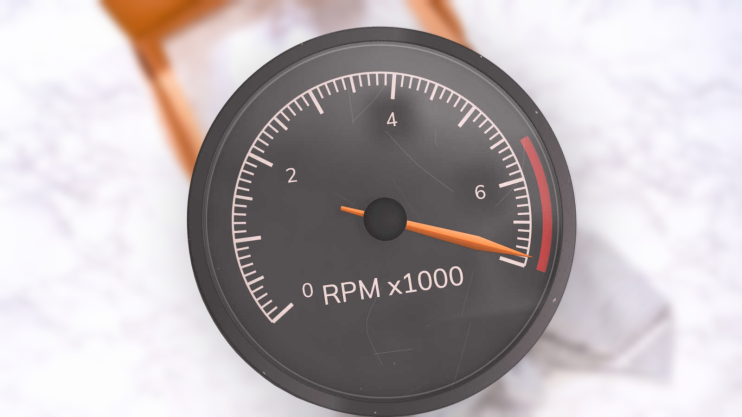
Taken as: 6900 rpm
